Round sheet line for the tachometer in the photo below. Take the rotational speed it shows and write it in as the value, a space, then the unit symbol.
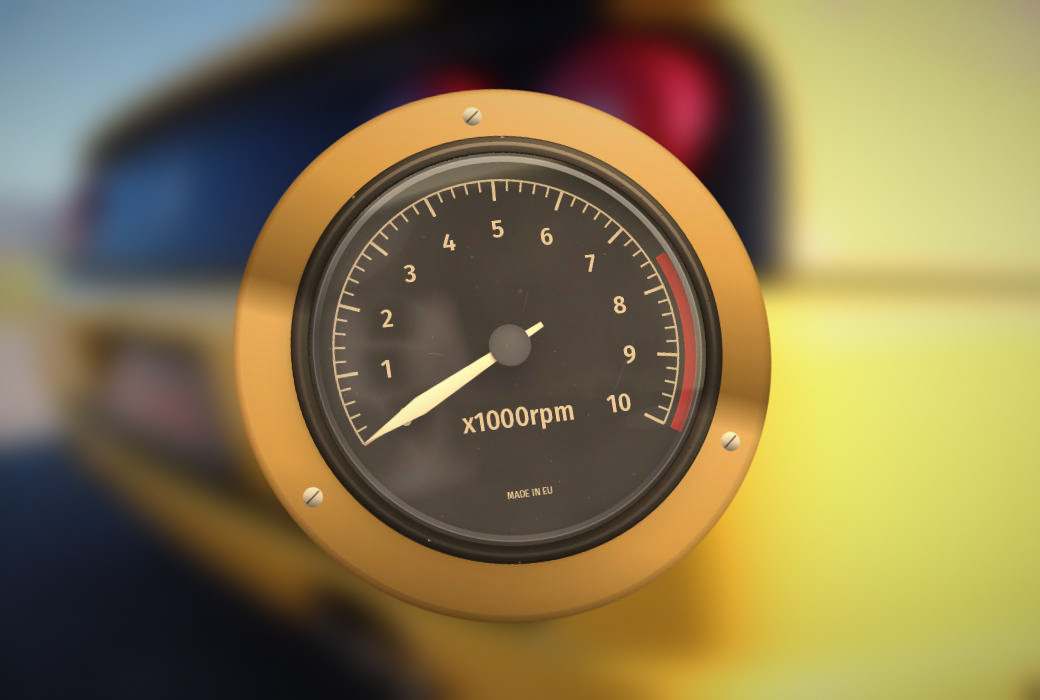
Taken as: 0 rpm
